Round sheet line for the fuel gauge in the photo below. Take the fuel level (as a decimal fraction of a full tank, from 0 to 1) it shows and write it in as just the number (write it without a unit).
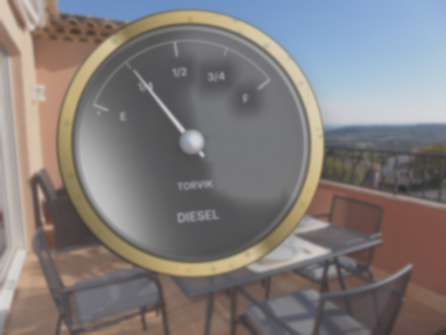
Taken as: 0.25
